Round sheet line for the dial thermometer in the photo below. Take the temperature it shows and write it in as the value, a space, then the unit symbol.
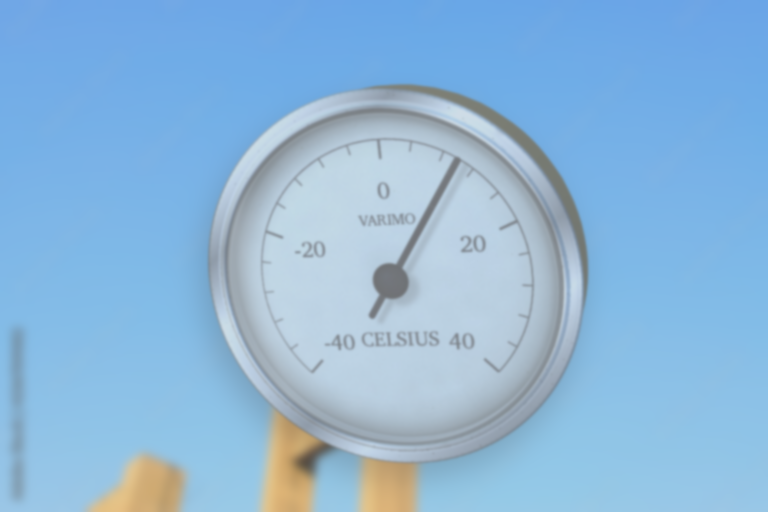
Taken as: 10 °C
